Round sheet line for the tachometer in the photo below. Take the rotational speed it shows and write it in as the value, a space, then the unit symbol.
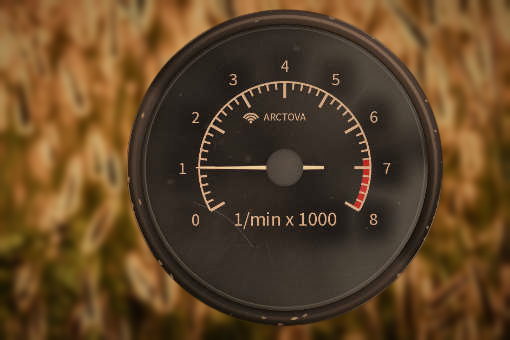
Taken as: 1000 rpm
